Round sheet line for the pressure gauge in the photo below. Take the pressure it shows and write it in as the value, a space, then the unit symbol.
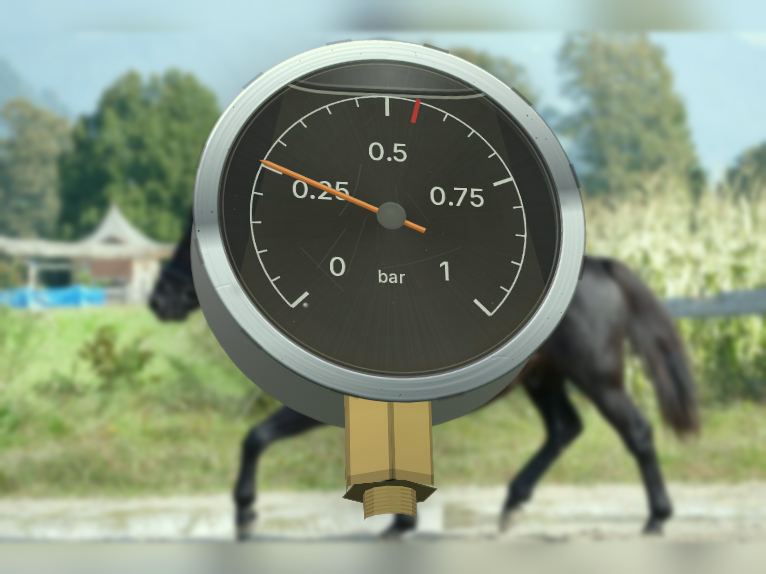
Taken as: 0.25 bar
